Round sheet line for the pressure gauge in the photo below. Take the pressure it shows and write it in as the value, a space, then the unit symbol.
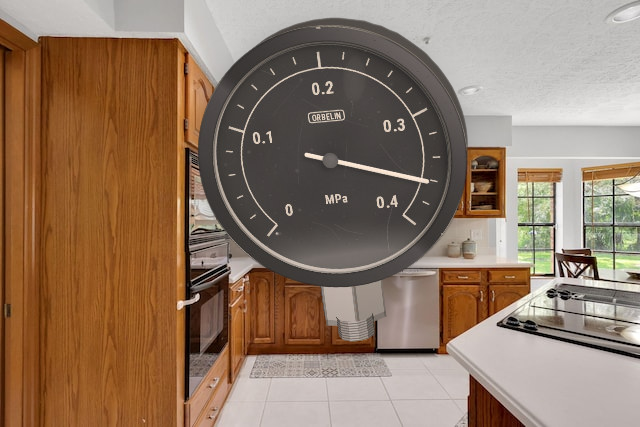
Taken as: 0.36 MPa
